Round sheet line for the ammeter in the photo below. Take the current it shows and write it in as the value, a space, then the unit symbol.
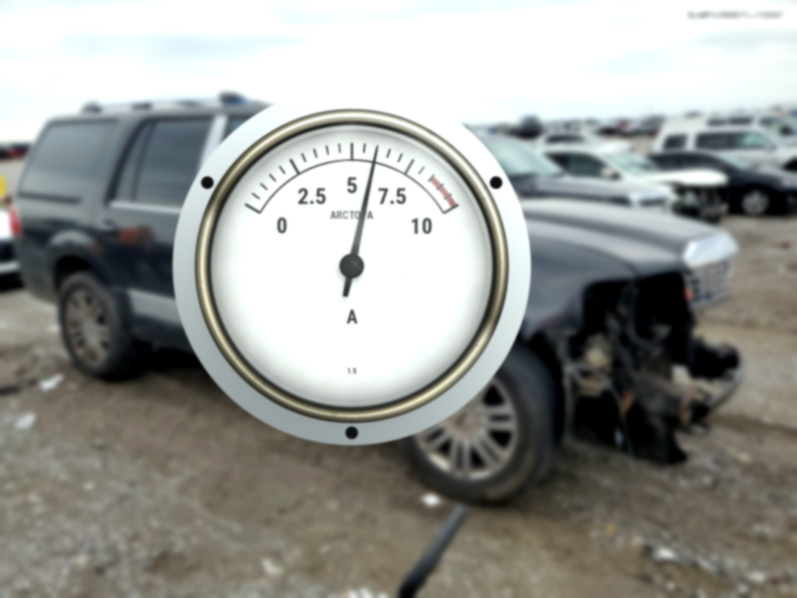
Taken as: 6 A
